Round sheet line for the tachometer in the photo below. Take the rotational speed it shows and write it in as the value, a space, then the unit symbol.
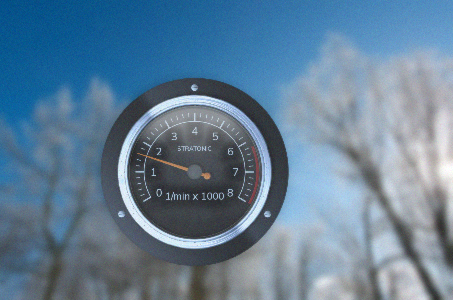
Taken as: 1600 rpm
